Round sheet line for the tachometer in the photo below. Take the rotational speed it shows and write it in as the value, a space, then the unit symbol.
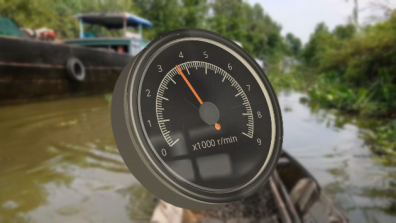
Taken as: 3500 rpm
